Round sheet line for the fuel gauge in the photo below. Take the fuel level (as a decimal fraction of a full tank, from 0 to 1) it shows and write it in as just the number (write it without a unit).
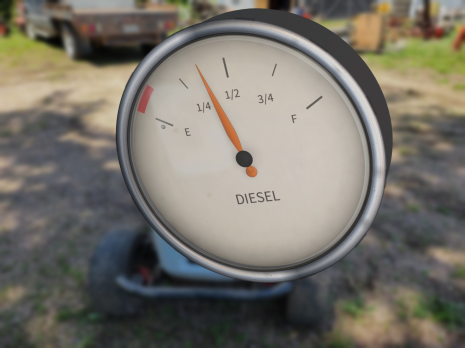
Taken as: 0.375
